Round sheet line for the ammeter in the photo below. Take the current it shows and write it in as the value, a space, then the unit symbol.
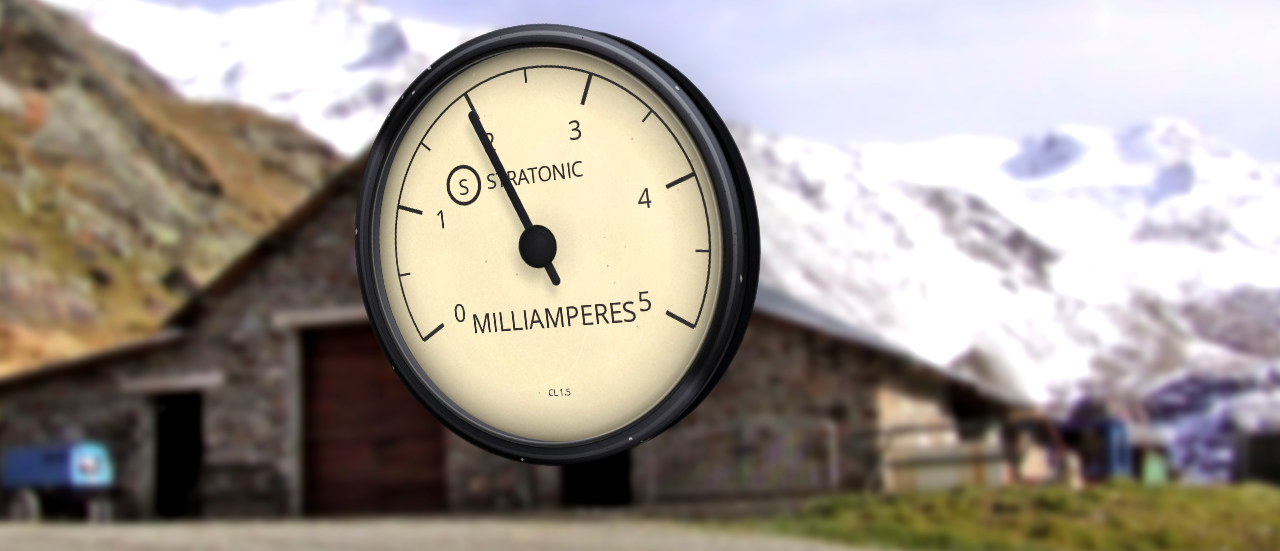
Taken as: 2 mA
